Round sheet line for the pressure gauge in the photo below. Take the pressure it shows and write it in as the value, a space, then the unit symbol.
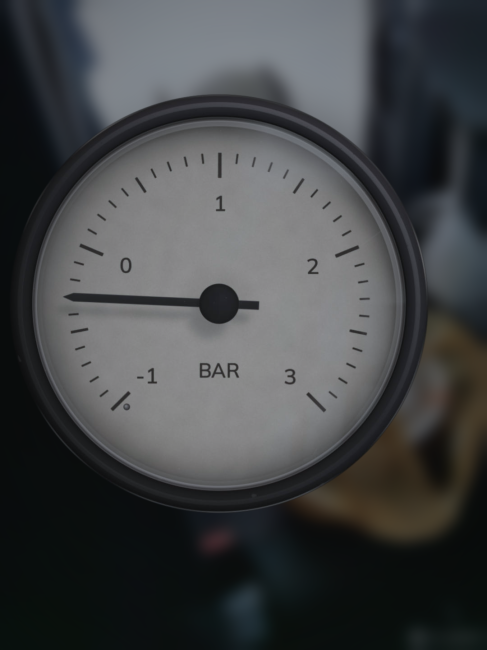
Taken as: -0.3 bar
